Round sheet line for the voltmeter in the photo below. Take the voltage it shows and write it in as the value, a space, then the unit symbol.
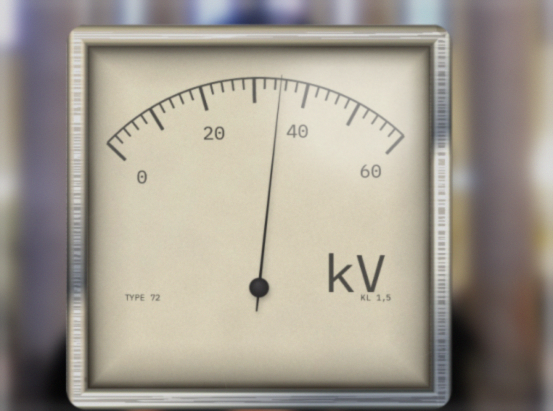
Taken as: 35 kV
